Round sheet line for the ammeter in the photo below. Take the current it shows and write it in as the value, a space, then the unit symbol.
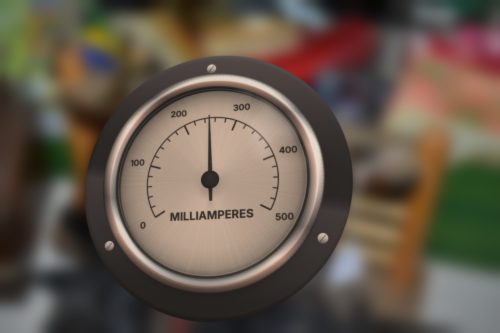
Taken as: 250 mA
